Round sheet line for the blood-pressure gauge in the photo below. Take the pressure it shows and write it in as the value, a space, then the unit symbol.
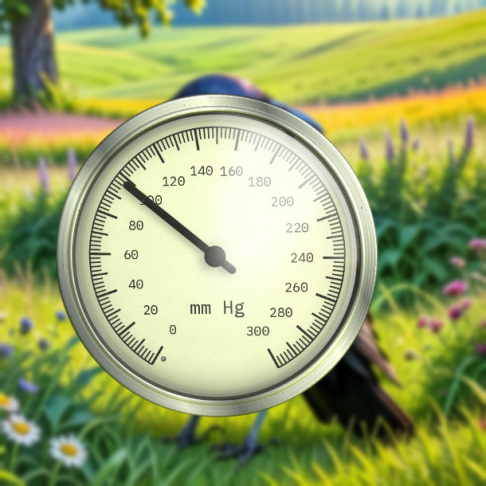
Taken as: 98 mmHg
